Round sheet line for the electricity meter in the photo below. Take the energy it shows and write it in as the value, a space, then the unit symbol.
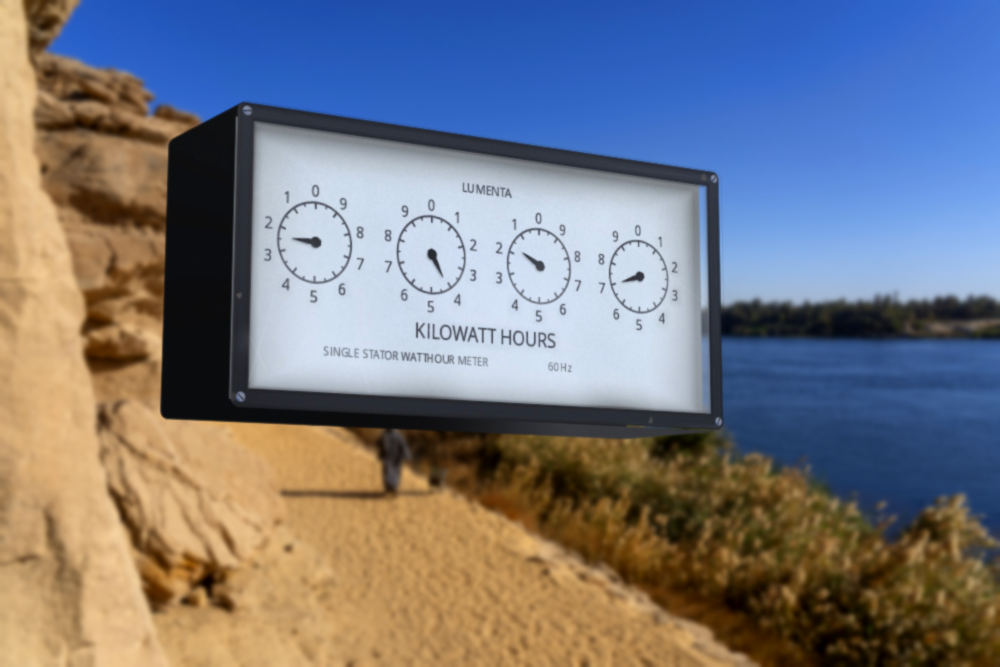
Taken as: 2417 kWh
